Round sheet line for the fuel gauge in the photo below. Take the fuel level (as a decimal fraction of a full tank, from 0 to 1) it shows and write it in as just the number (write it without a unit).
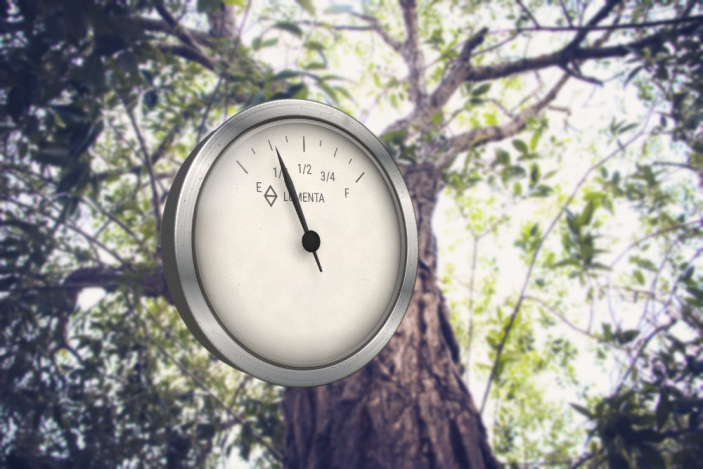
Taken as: 0.25
